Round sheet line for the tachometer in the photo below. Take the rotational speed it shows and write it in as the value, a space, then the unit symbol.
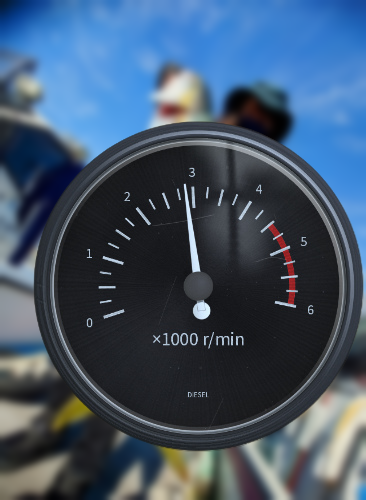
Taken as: 2875 rpm
